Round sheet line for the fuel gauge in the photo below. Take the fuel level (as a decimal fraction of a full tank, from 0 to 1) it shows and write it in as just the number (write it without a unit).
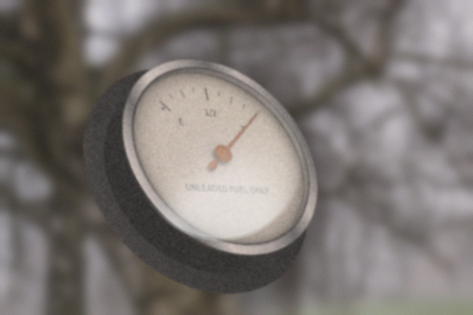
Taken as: 1
